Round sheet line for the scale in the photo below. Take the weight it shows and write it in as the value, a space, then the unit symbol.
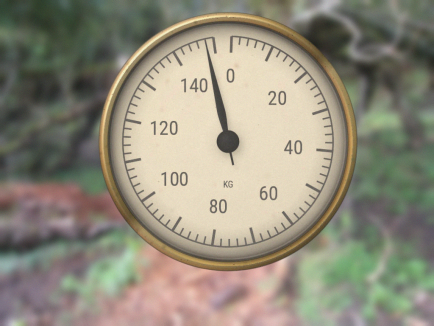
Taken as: 148 kg
